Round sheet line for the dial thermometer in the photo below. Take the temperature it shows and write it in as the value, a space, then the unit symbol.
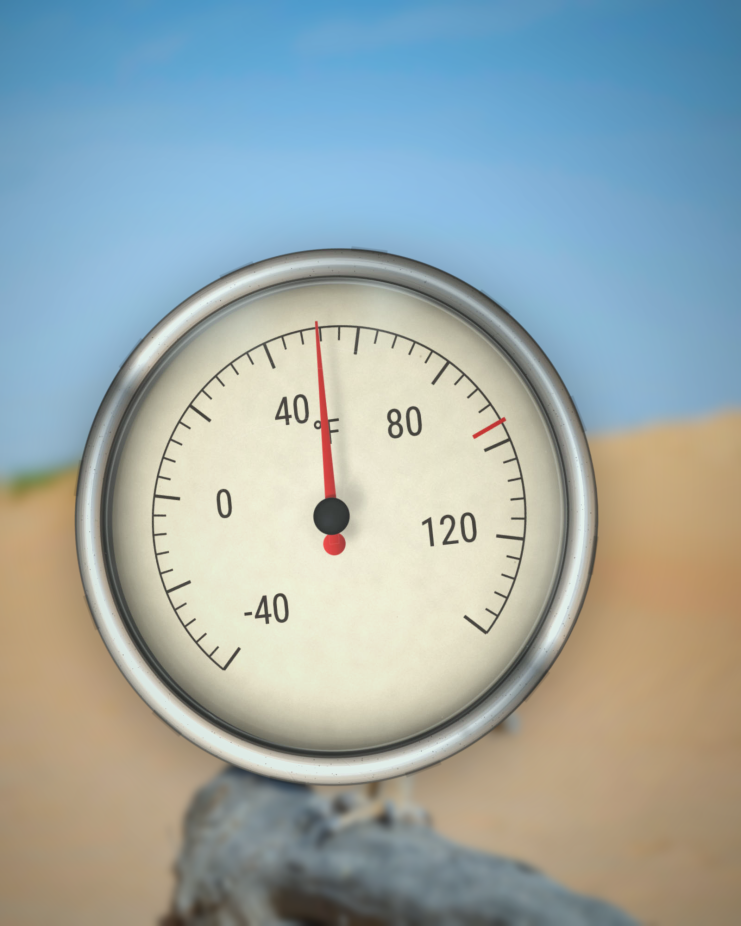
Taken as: 52 °F
